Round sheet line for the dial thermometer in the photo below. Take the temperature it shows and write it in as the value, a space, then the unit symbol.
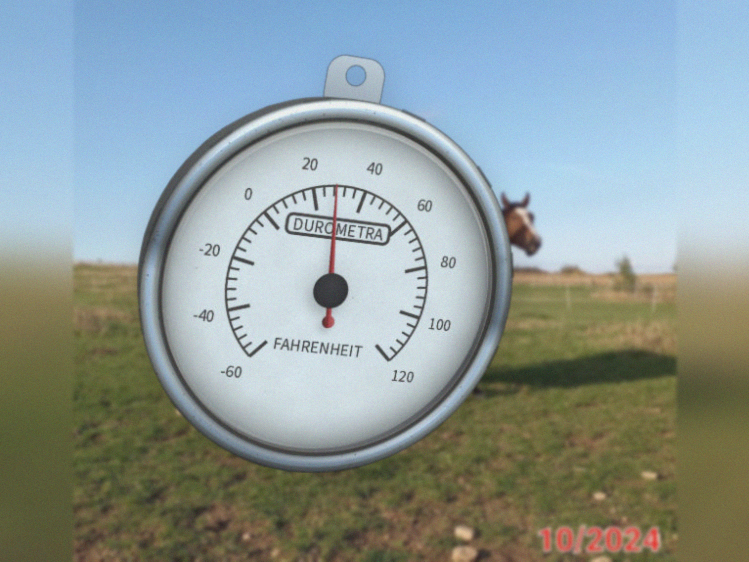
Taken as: 28 °F
